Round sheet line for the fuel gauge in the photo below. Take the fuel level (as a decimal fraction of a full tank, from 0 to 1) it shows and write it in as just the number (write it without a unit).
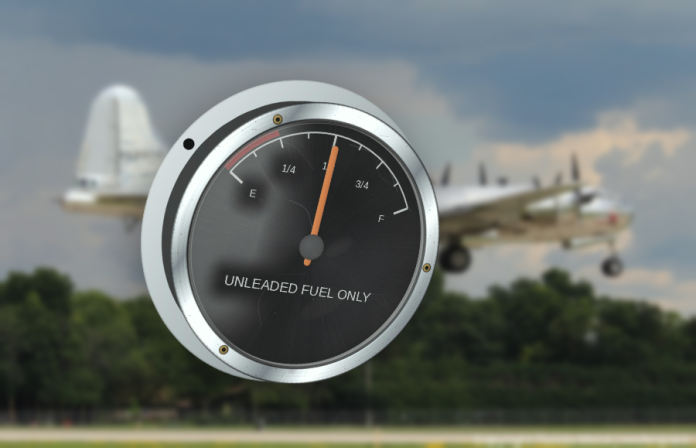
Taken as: 0.5
